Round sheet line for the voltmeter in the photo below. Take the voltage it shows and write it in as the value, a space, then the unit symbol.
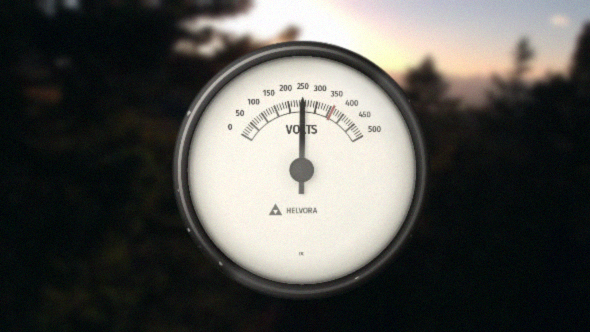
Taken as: 250 V
